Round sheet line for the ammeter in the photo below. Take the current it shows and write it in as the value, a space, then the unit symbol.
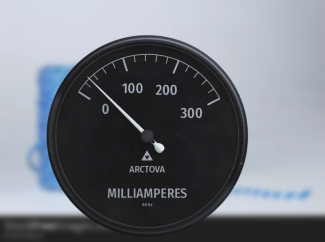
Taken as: 30 mA
